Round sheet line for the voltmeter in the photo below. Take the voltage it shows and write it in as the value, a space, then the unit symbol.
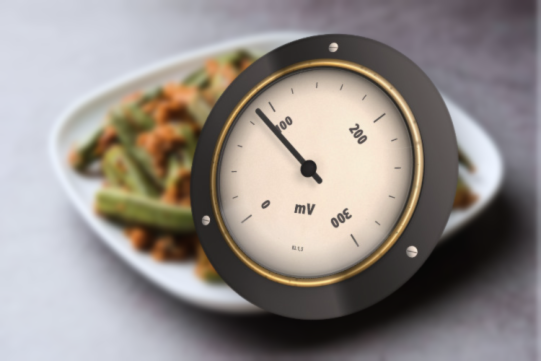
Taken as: 90 mV
